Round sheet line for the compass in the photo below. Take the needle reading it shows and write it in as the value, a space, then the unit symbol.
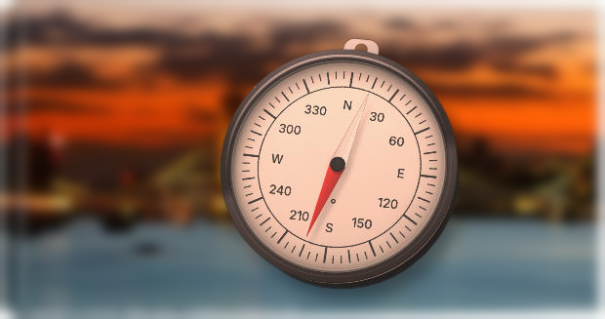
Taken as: 195 °
